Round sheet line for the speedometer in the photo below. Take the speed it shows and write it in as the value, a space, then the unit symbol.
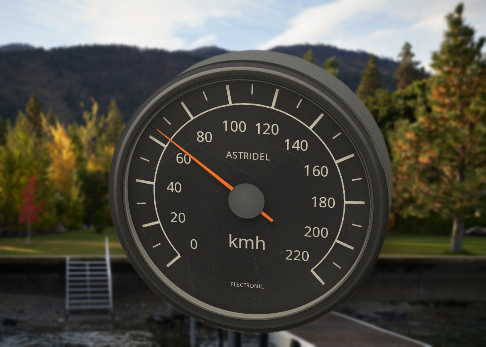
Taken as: 65 km/h
